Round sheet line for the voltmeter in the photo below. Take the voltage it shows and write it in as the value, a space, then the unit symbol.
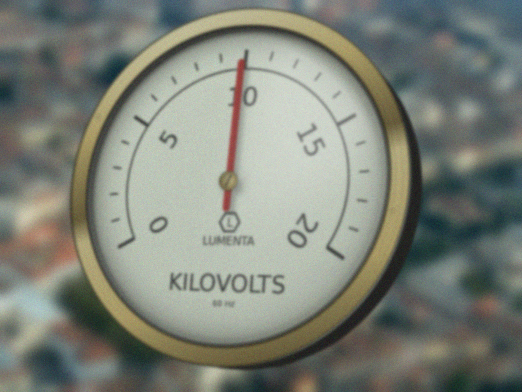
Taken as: 10 kV
